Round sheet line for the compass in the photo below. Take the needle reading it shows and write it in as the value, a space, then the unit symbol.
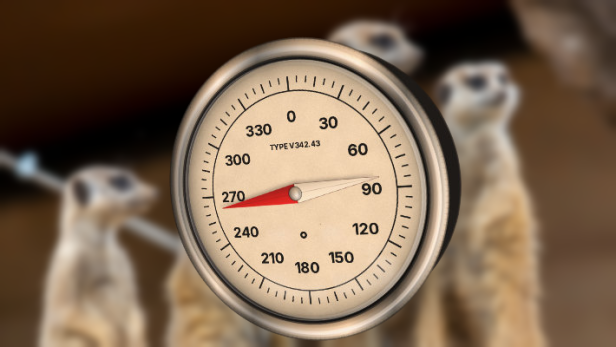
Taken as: 262.5 °
